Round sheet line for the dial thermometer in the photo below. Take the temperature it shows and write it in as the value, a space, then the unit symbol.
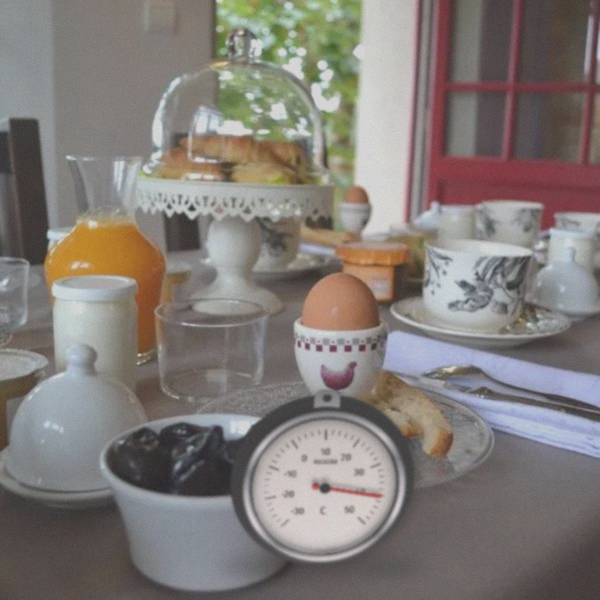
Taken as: 40 °C
